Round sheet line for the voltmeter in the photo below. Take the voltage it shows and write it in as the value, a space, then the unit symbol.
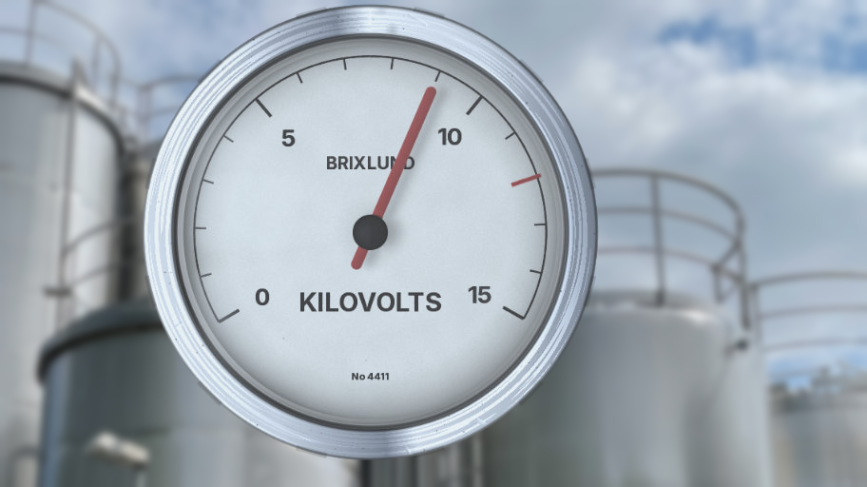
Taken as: 9 kV
